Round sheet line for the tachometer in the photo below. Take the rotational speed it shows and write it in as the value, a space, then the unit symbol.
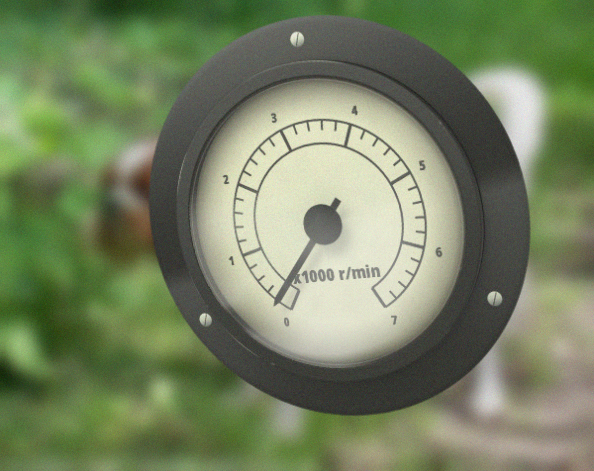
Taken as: 200 rpm
